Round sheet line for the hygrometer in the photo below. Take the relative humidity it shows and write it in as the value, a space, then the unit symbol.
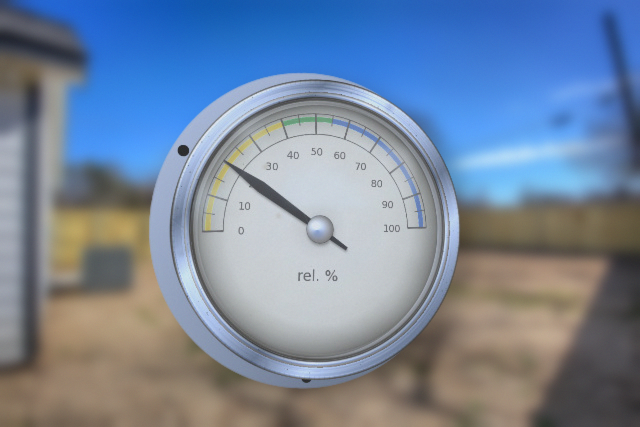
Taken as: 20 %
